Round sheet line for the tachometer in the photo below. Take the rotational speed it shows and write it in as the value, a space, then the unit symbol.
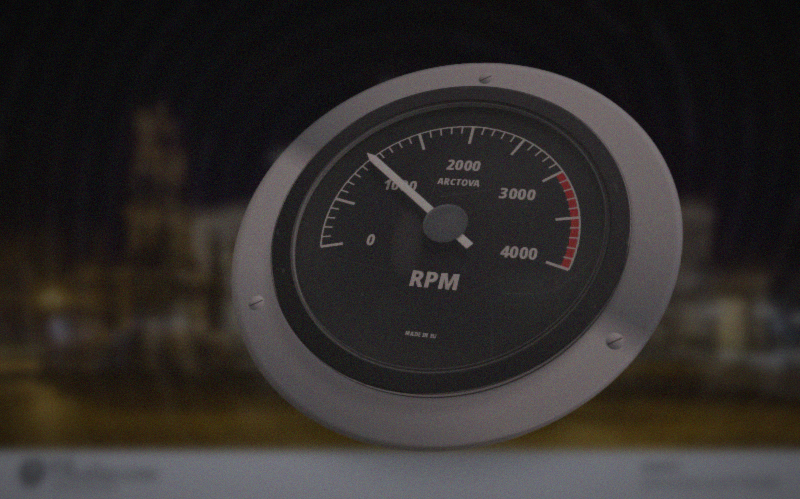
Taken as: 1000 rpm
